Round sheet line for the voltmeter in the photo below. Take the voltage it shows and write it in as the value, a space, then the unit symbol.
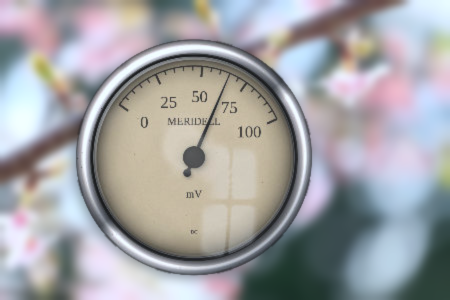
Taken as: 65 mV
